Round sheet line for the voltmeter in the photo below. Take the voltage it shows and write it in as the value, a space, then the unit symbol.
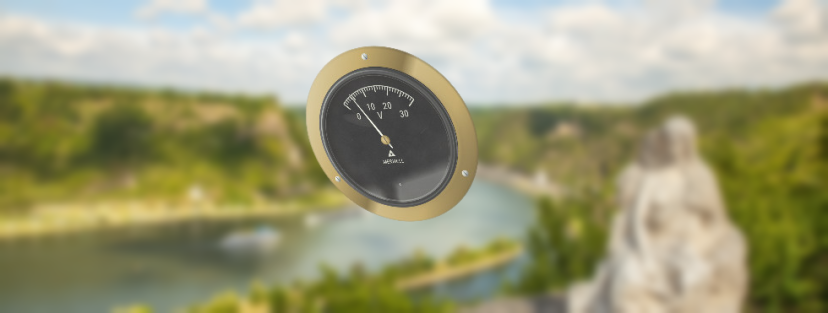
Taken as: 5 V
